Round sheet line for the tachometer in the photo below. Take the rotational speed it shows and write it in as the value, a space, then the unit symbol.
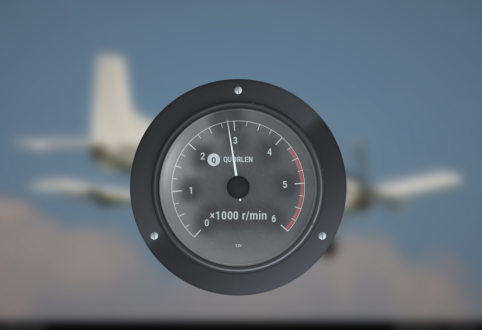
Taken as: 2875 rpm
